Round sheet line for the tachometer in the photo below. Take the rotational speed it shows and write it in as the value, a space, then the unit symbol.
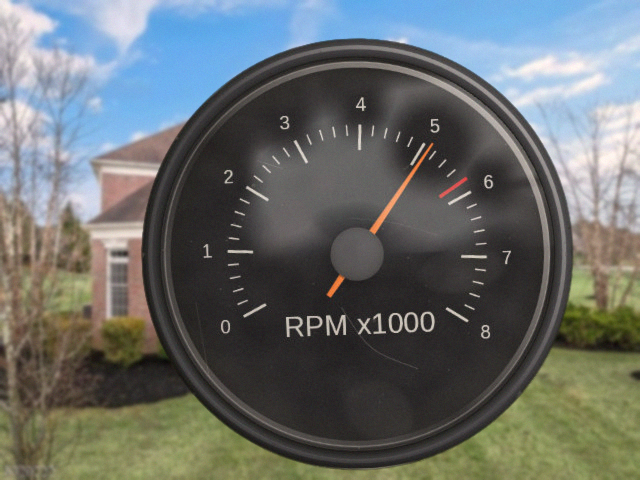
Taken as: 5100 rpm
